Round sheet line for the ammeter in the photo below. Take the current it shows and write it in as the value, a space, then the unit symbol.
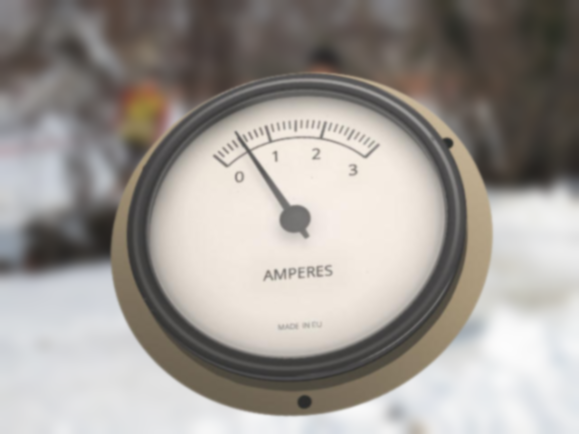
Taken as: 0.5 A
